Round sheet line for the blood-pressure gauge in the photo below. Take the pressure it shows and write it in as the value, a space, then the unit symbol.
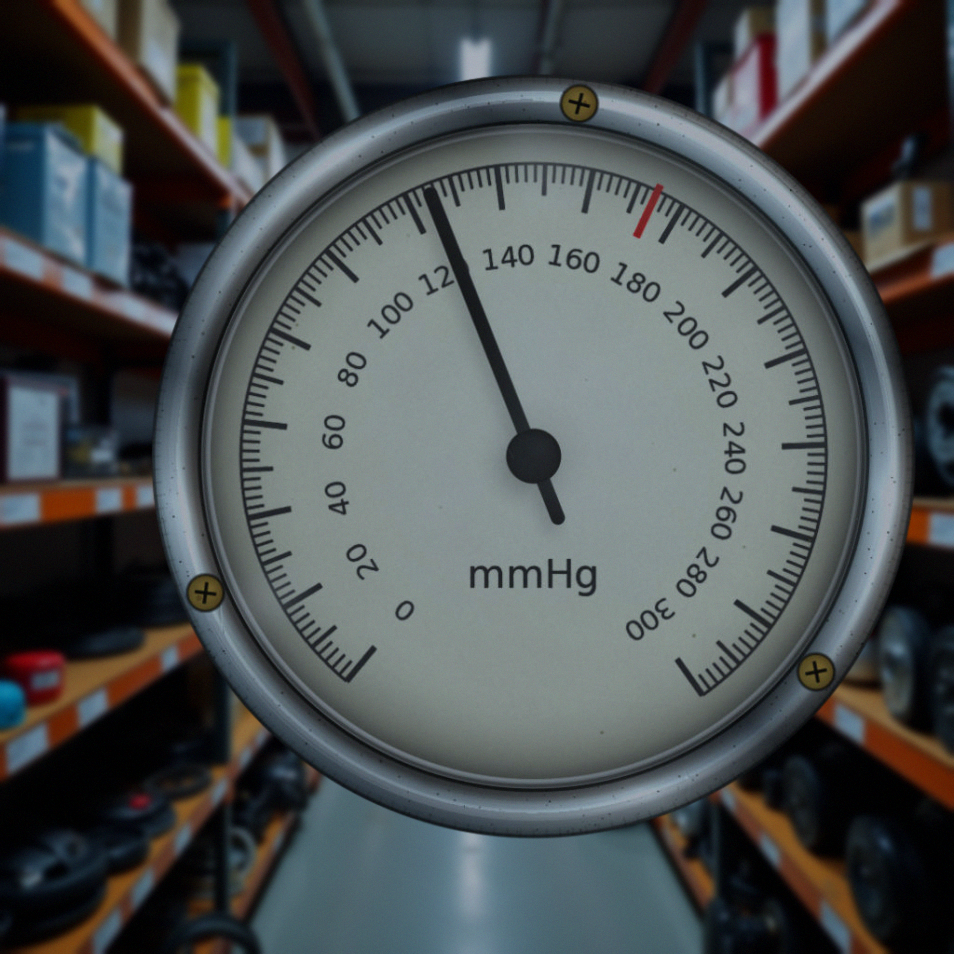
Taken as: 125 mmHg
